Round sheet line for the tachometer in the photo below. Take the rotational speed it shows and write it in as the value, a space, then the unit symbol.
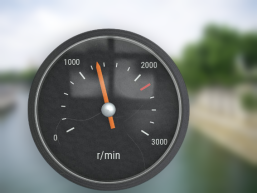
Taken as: 1300 rpm
